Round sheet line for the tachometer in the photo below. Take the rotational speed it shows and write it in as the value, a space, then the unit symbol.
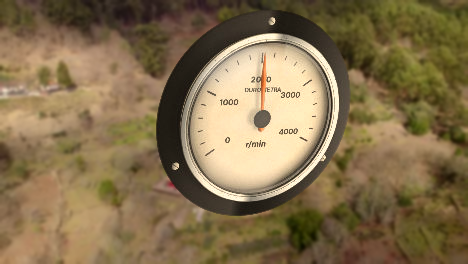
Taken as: 2000 rpm
